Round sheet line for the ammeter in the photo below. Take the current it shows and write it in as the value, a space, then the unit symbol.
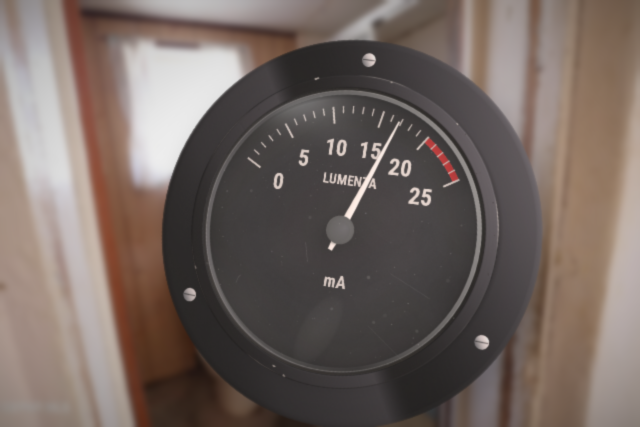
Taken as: 17 mA
